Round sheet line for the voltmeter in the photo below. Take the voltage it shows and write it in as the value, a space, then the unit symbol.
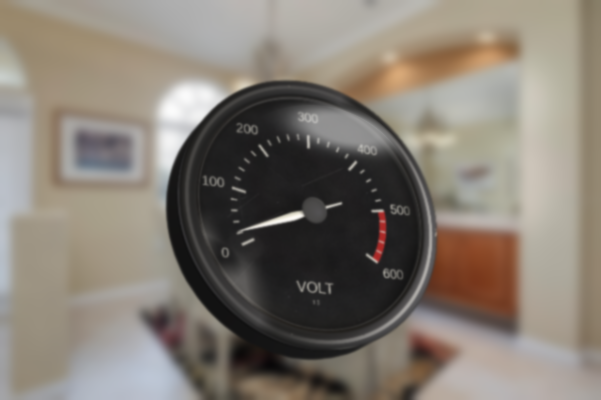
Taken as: 20 V
